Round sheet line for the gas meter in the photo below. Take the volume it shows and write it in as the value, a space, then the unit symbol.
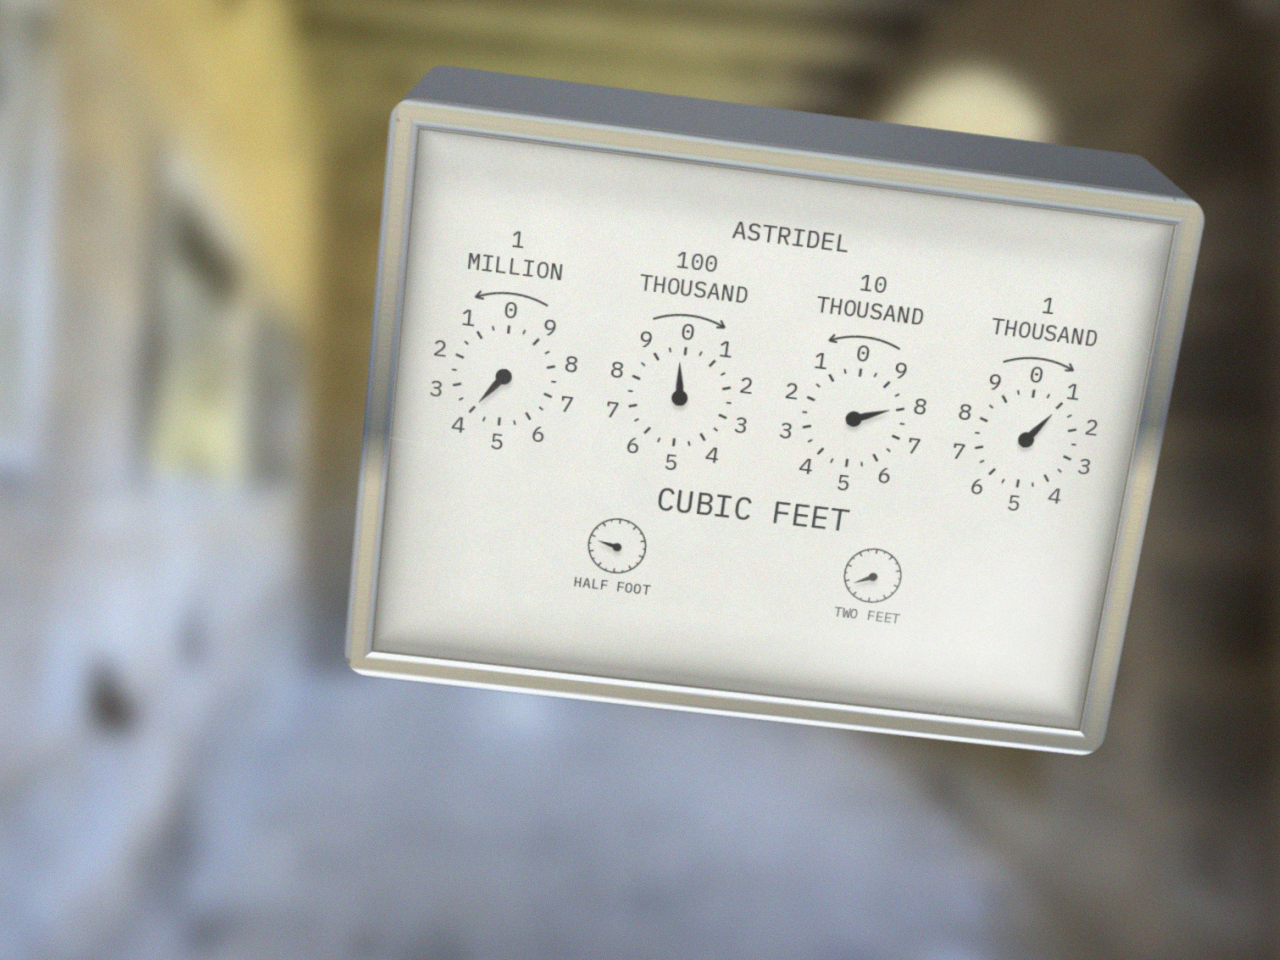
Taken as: 398100 ft³
